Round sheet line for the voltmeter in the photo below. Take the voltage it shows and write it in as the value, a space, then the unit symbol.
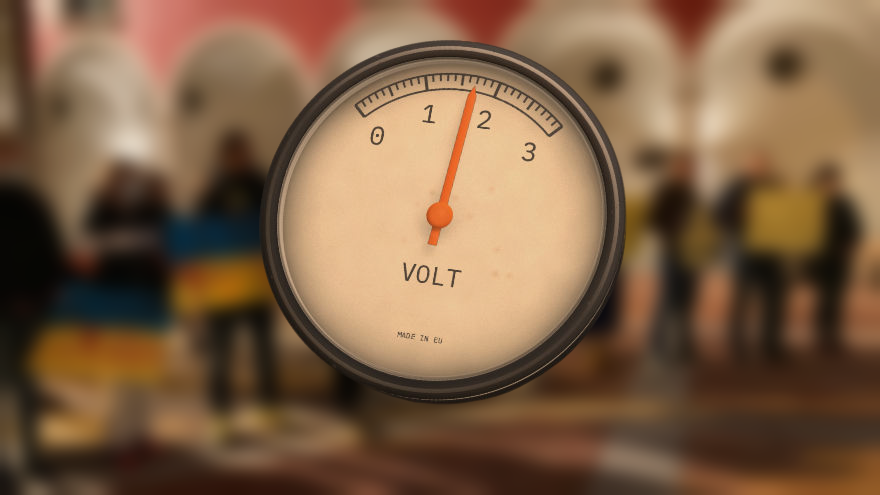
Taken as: 1.7 V
